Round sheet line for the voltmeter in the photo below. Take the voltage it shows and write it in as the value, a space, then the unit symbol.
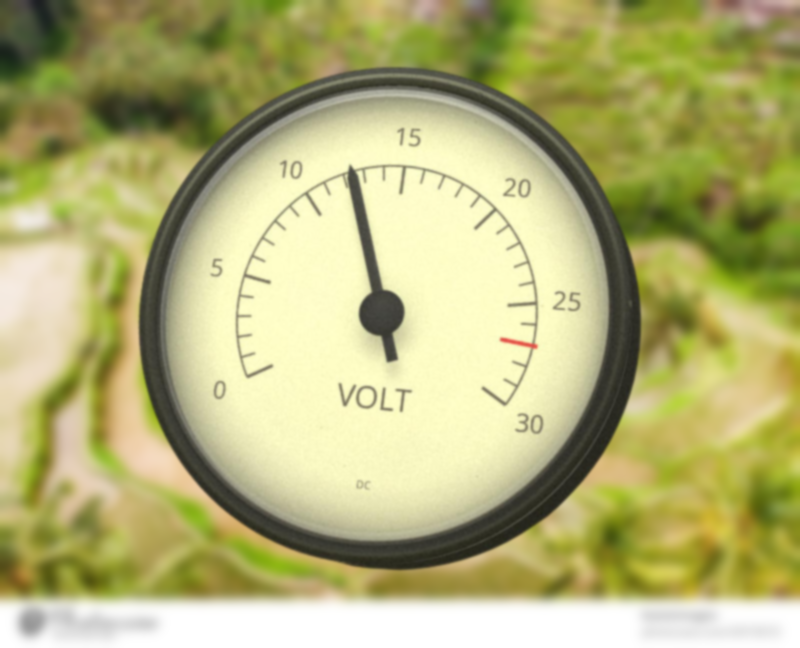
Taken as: 12.5 V
